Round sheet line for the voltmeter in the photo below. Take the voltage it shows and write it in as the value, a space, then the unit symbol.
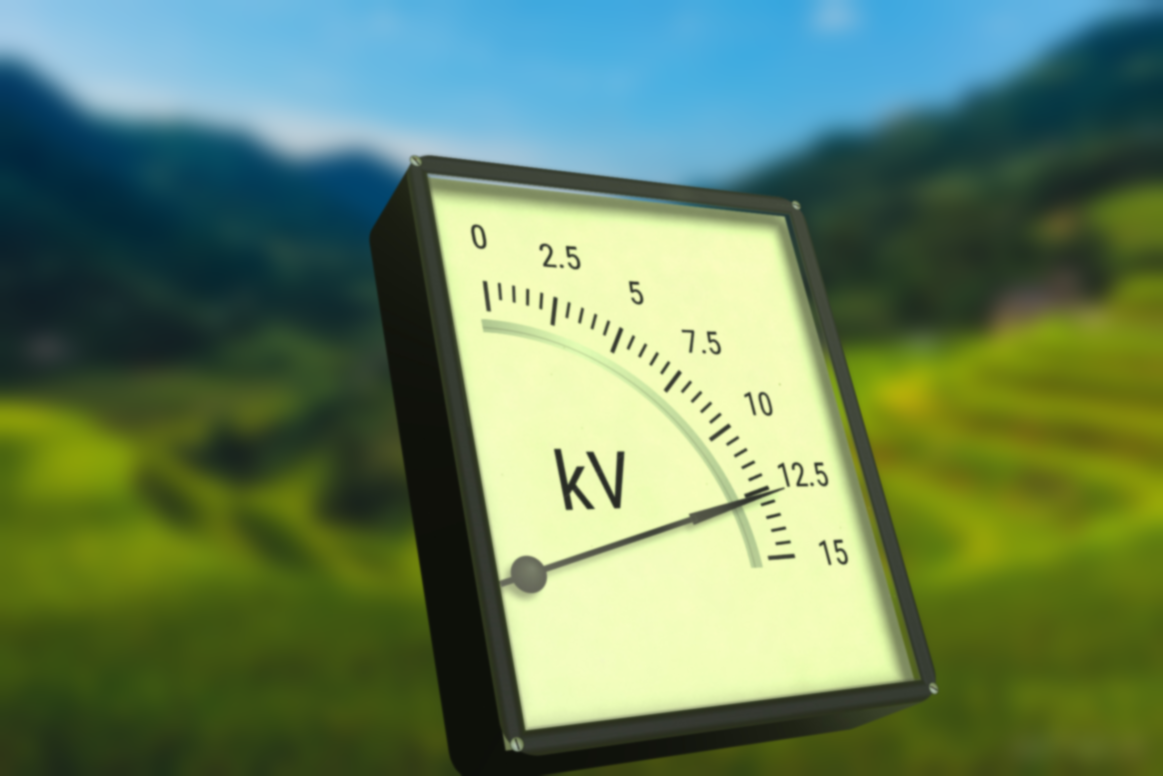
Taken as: 12.75 kV
